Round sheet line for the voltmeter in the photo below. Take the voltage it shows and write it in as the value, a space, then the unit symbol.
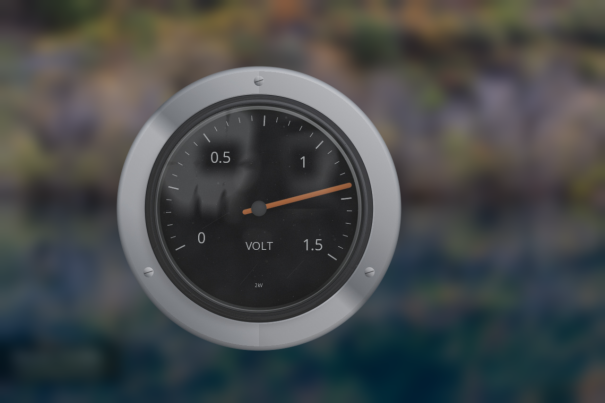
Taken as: 1.2 V
